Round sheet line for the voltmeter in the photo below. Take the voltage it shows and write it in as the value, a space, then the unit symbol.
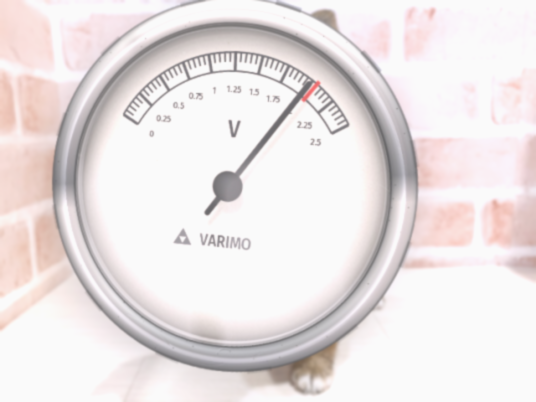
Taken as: 2 V
